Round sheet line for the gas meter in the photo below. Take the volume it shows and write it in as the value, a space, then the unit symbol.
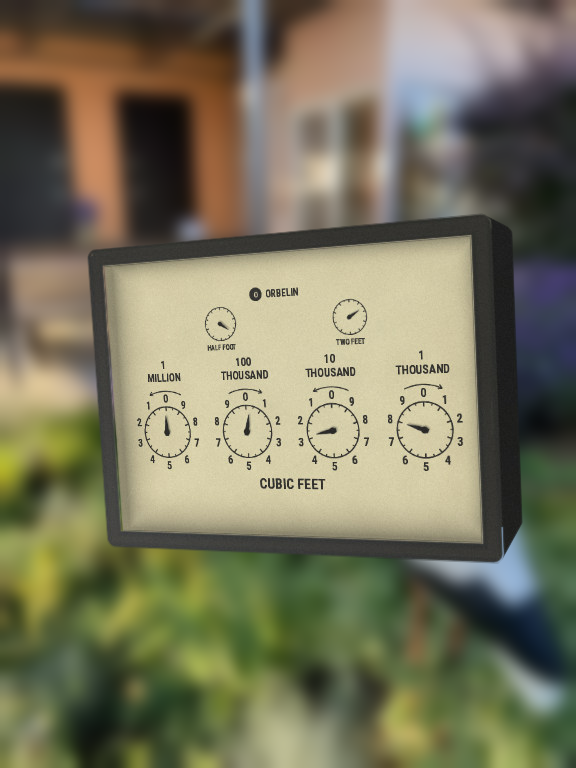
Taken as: 2800 ft³
